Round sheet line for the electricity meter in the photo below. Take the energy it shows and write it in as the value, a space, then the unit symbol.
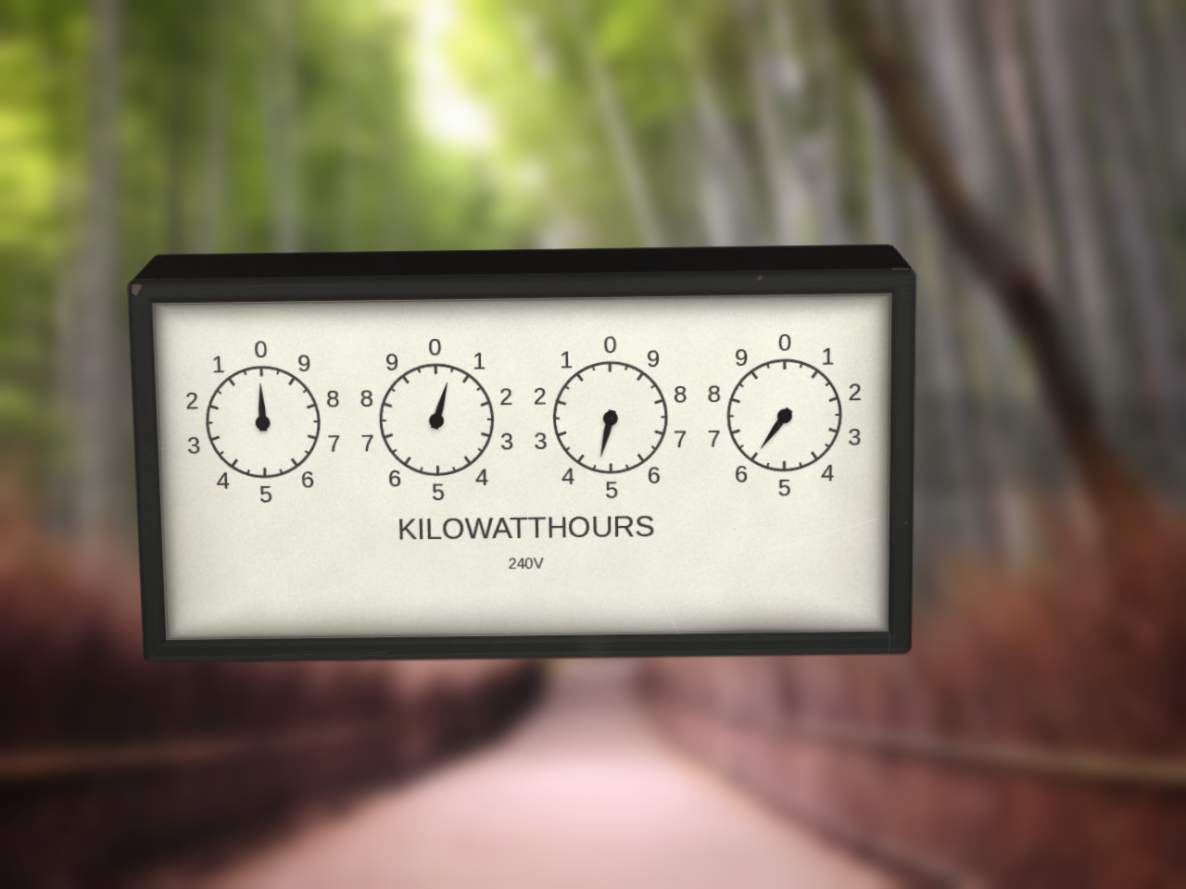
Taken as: 46 kWh
